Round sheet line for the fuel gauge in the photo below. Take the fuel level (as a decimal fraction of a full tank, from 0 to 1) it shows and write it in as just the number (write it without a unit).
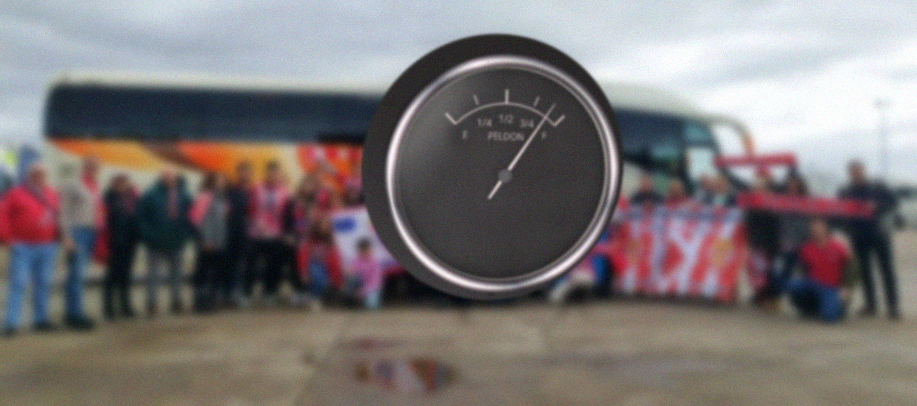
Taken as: 0.875
